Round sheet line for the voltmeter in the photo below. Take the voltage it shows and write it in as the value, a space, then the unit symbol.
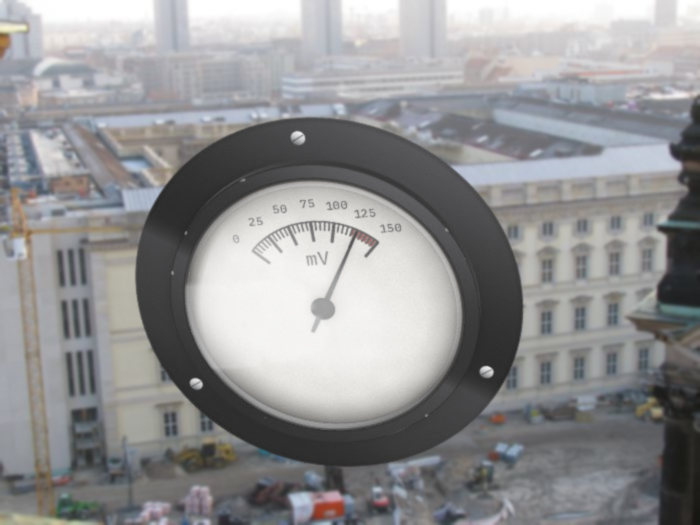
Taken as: 125 mV
